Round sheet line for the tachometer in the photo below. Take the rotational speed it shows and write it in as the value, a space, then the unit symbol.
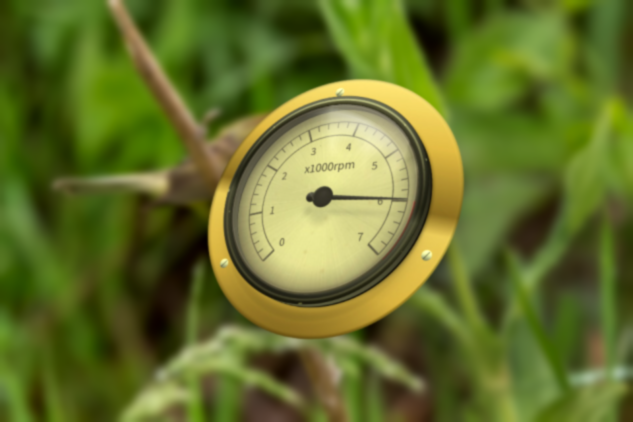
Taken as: 6000 rpm
